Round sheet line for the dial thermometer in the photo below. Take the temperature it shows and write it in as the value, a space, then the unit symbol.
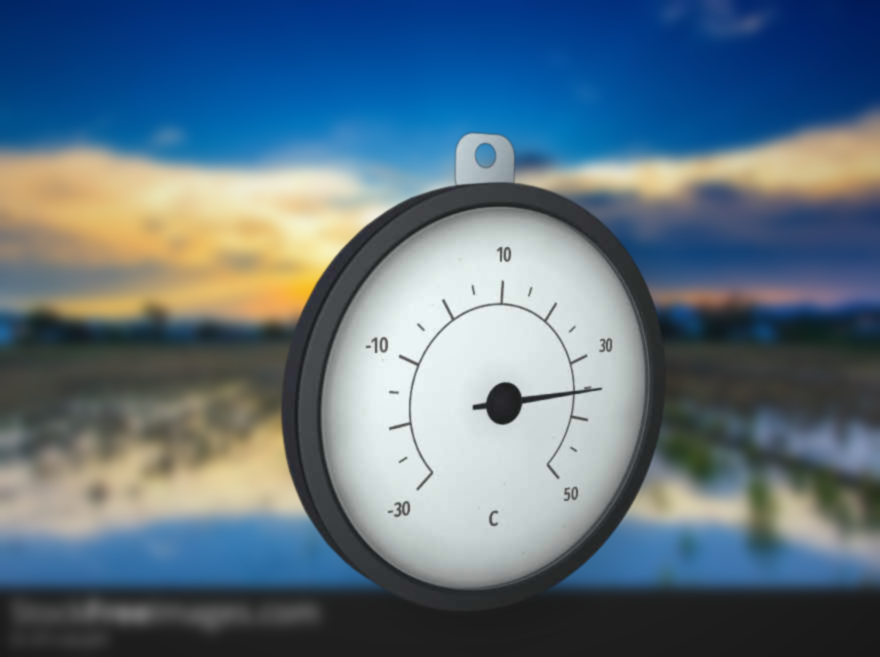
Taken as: 35 °C
